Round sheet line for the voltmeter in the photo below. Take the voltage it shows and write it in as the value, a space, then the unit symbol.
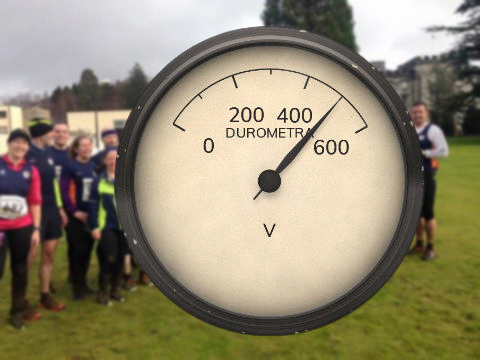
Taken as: 500 V
